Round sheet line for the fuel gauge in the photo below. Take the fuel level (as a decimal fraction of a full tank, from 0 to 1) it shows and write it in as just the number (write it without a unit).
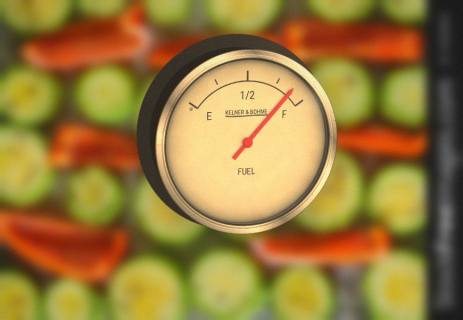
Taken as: 0.875
